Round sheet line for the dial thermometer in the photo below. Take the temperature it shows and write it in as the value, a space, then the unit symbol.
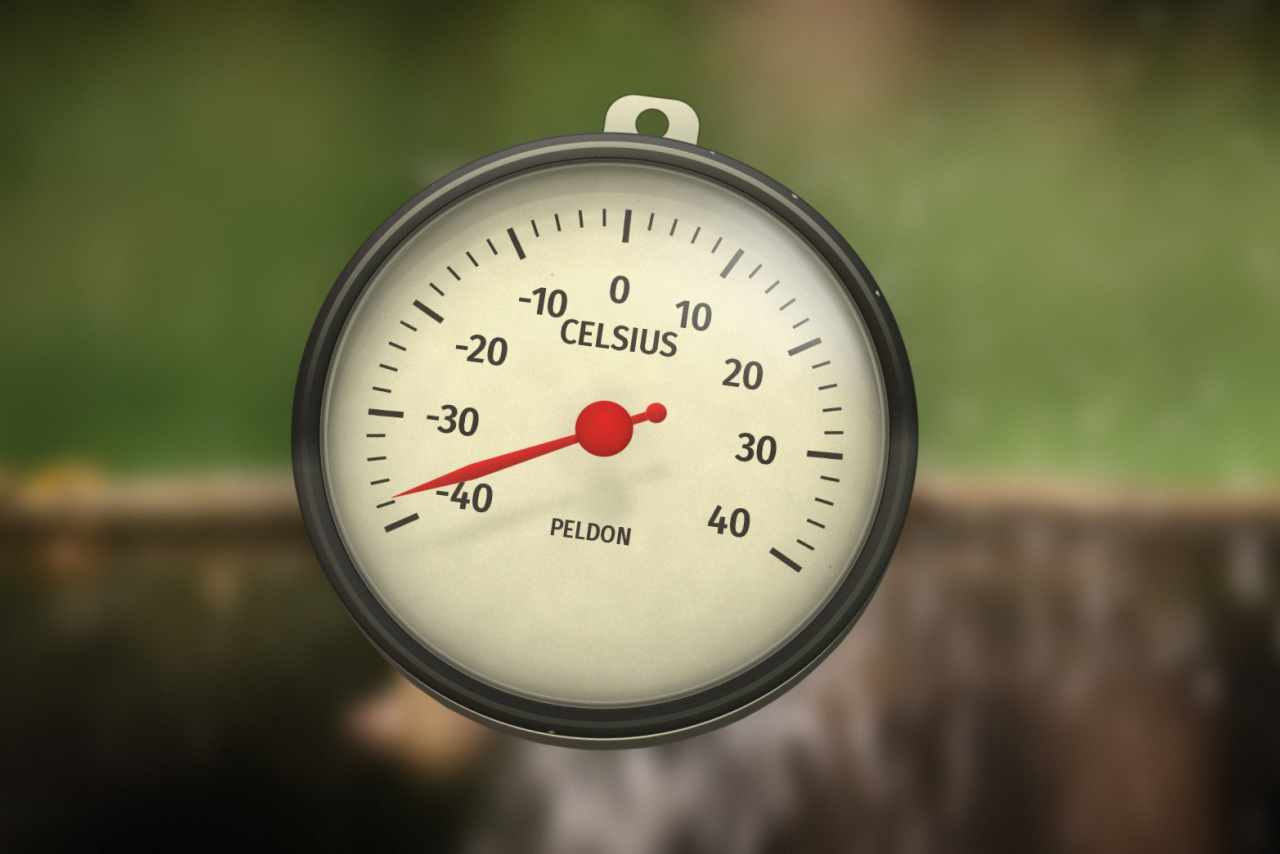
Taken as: -38 °C
